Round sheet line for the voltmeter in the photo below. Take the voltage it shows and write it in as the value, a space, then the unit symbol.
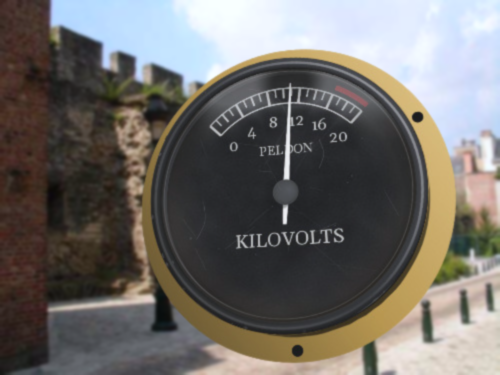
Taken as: 11 kV
